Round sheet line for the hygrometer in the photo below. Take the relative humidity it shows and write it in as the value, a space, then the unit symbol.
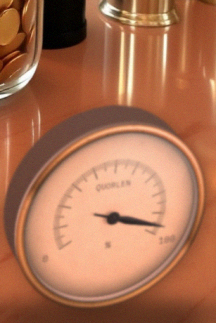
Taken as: 95 %
